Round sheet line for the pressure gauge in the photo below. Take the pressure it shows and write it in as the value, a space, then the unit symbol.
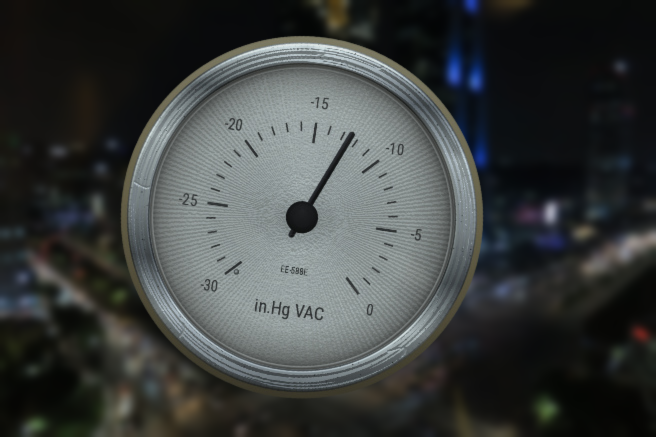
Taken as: -12.5 inHg
